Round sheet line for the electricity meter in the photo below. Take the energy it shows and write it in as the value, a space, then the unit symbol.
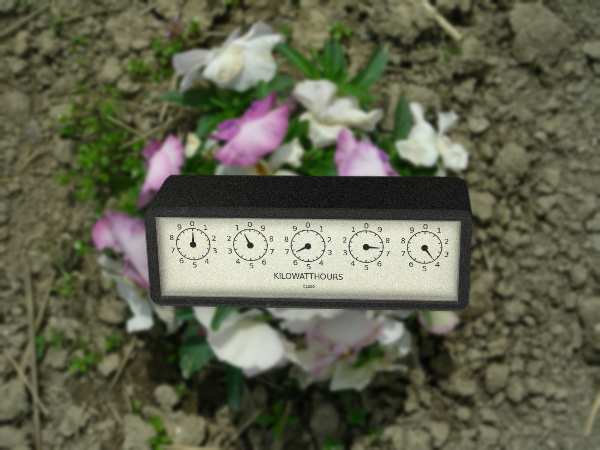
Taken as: 674 kWh
